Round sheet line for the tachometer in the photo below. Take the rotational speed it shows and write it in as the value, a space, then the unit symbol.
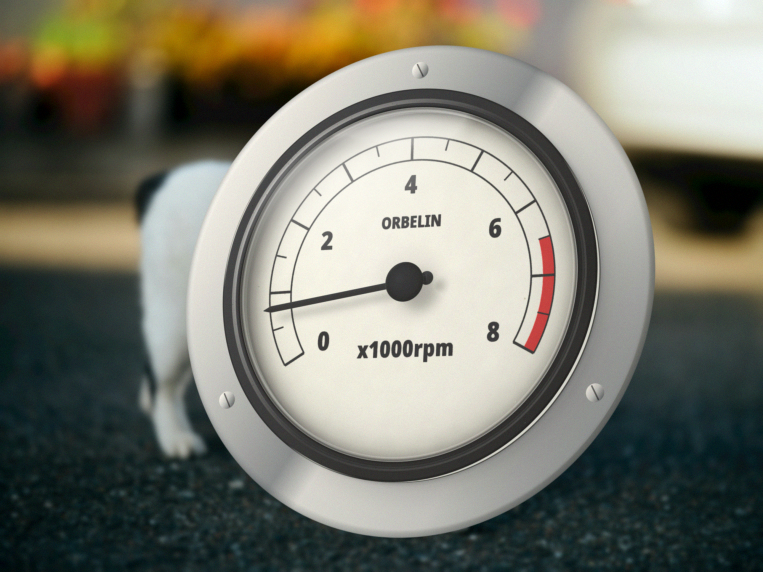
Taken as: 750 rpm
